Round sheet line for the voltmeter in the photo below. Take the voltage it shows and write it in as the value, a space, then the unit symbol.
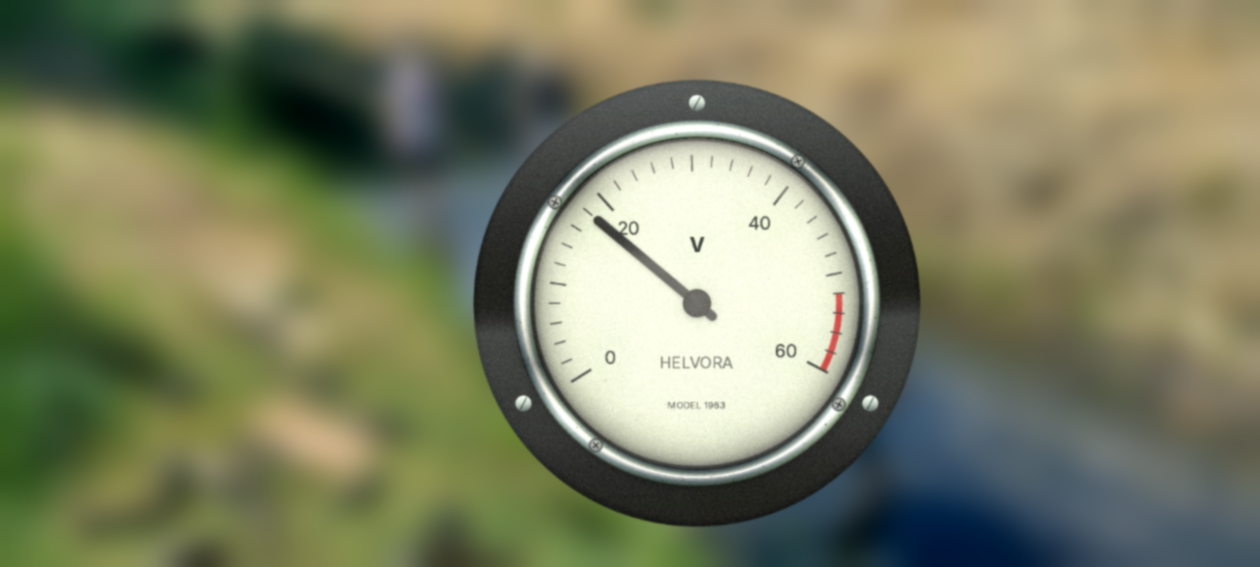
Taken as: 18 V
